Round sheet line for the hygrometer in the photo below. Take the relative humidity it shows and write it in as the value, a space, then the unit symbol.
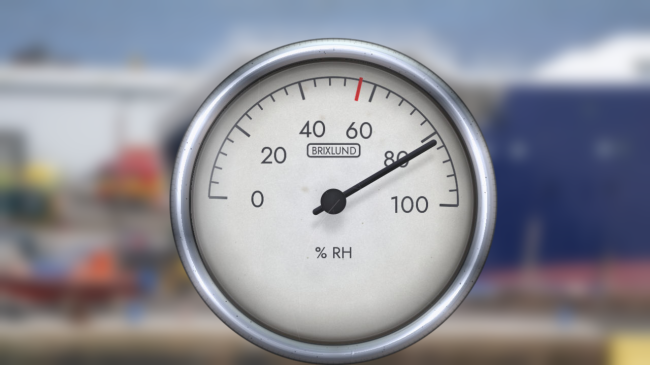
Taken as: 82 %
